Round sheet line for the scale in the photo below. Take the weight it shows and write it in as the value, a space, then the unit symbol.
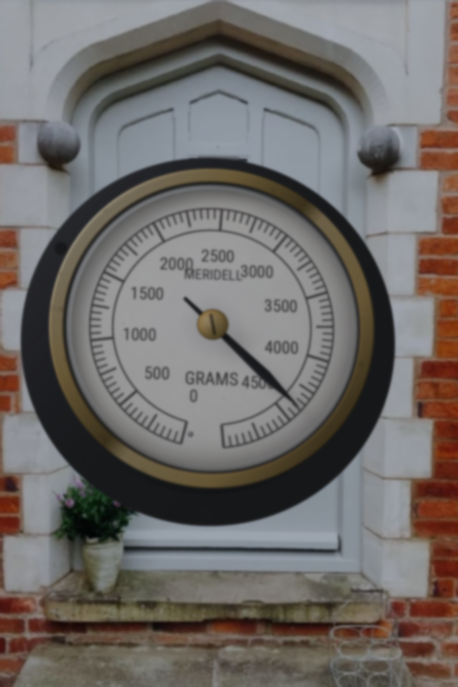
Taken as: 4400 g
